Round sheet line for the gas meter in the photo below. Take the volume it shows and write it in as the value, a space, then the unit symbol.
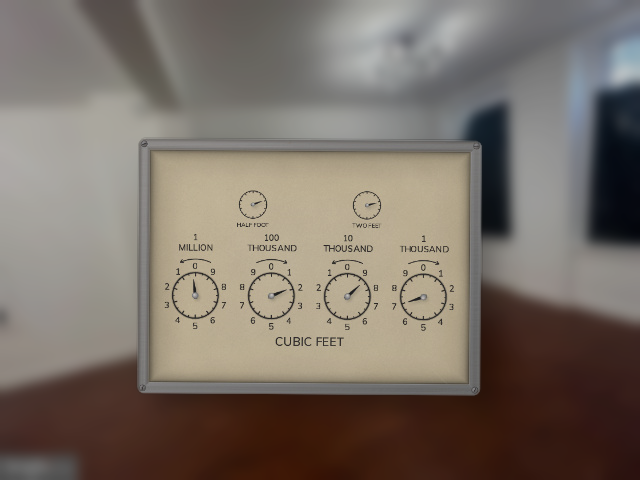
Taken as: 18700 ft³
